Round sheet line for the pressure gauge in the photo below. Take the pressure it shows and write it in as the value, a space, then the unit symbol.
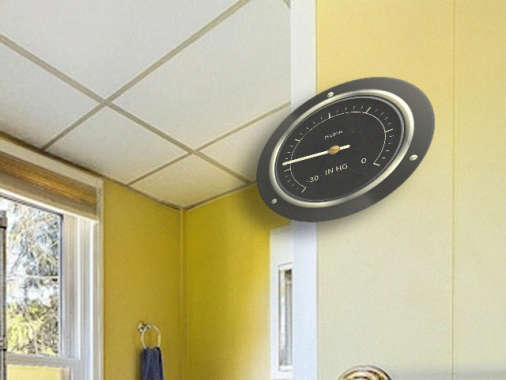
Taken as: -24 inHg
